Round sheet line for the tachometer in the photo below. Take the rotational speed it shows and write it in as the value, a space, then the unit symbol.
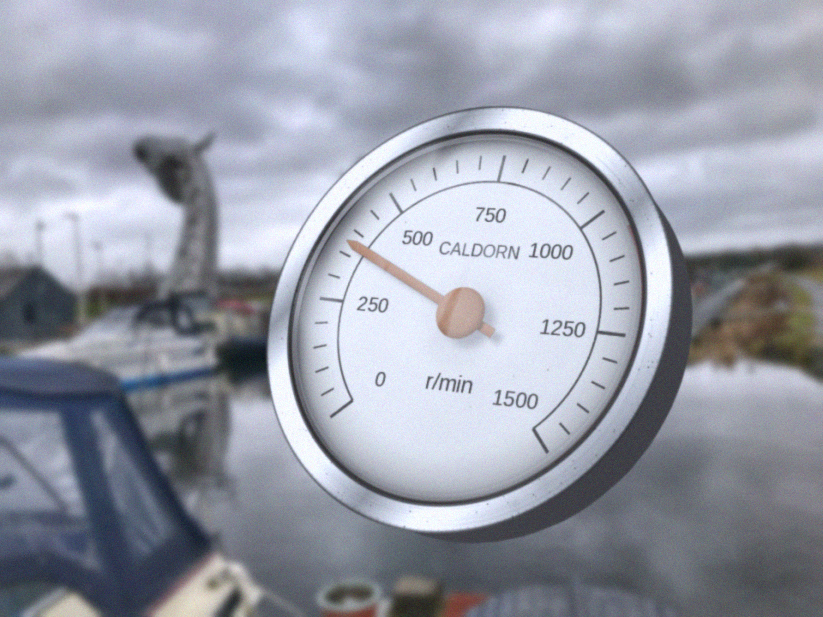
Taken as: 375 rpm
